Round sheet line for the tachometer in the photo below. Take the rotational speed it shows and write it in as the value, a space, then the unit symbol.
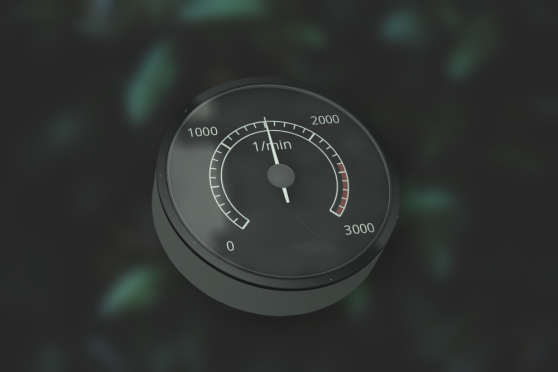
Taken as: 1500 rpm
